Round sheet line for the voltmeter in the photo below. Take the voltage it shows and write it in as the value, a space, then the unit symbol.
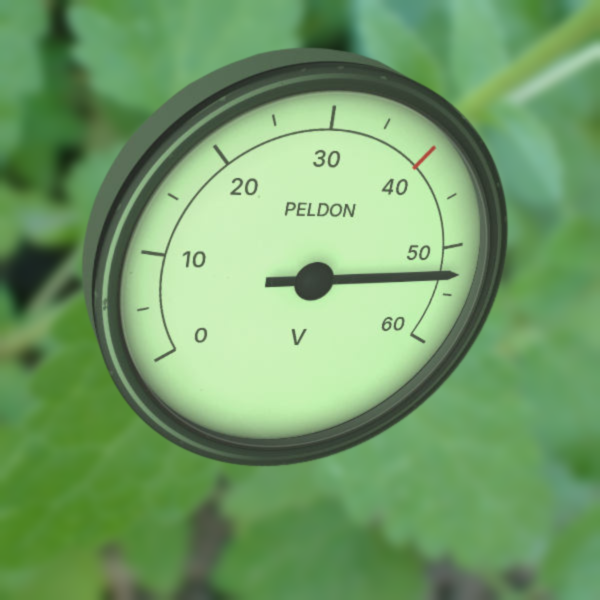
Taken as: 52.5 V
